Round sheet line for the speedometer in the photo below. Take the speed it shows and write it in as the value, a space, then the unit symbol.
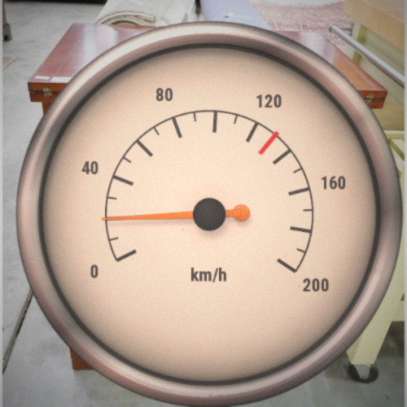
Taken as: 20 km/h
